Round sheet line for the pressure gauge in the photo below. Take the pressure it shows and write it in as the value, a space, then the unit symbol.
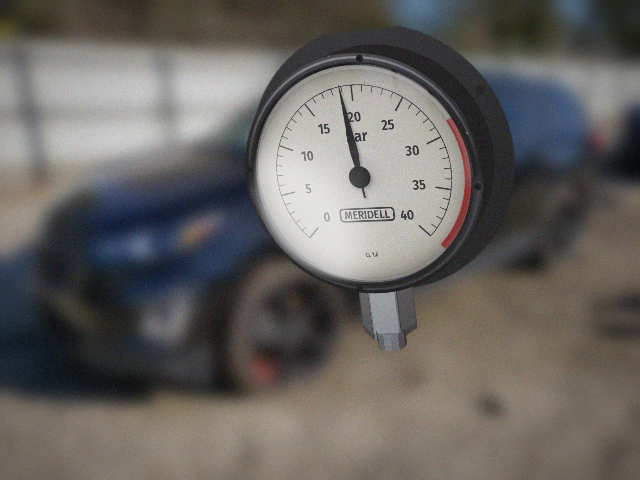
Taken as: 19 bar
